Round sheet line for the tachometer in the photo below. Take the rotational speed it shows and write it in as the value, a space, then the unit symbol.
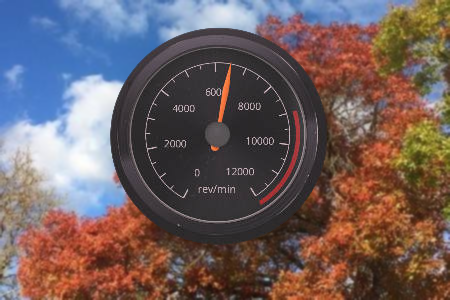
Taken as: 6500 rpm
